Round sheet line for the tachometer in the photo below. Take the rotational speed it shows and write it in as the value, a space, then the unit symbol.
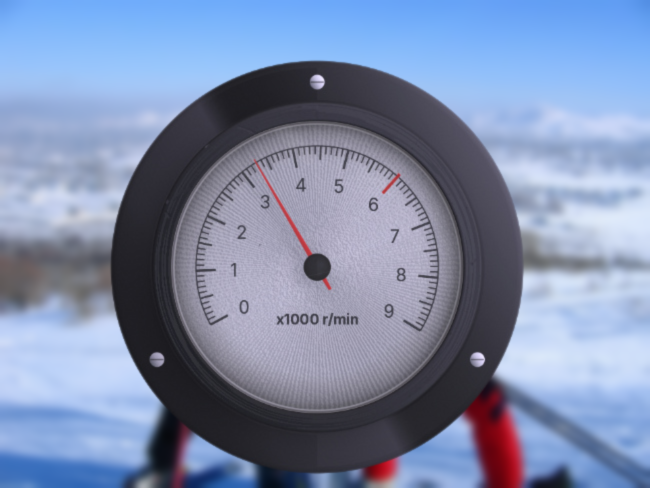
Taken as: 3300 rpm
